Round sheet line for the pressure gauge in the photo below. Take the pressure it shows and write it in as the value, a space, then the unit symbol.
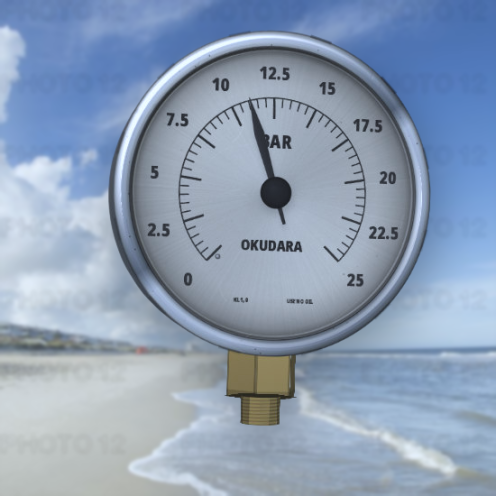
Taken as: 11 bar
